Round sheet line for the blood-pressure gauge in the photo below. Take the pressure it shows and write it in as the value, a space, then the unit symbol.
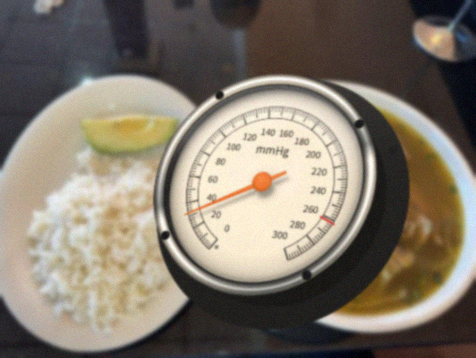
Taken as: 30 mmHg
